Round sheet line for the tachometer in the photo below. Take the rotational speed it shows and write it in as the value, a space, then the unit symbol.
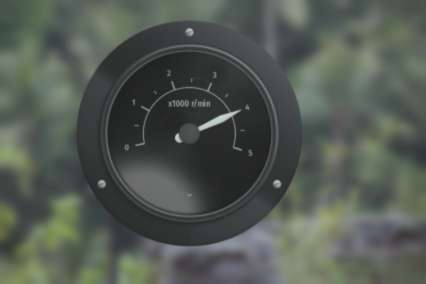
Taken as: 4000 rpm
